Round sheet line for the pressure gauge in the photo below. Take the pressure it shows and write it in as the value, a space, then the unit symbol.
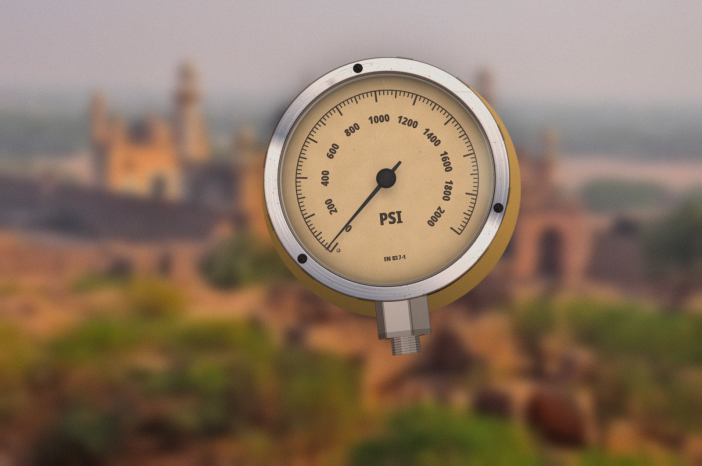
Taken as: 20 psi
